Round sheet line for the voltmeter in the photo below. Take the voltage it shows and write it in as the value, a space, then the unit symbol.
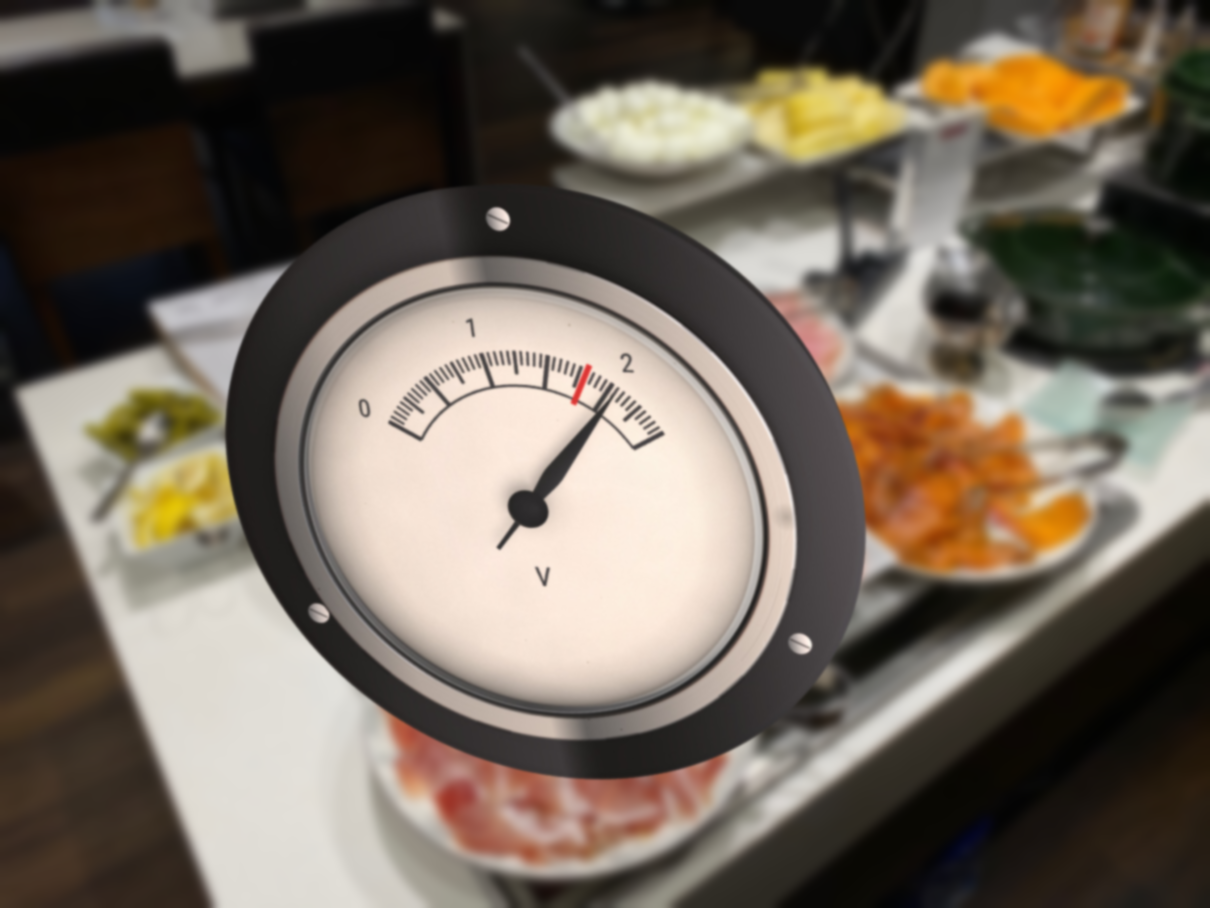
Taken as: 2.05 V
